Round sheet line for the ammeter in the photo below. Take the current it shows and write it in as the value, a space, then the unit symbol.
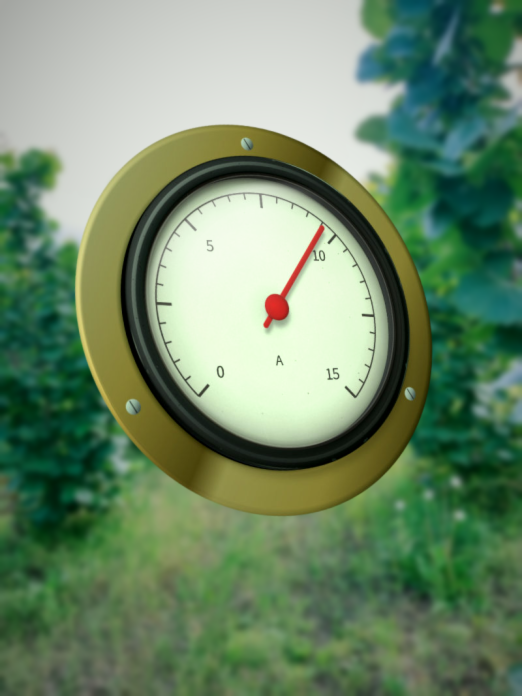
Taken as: 9.5 A
